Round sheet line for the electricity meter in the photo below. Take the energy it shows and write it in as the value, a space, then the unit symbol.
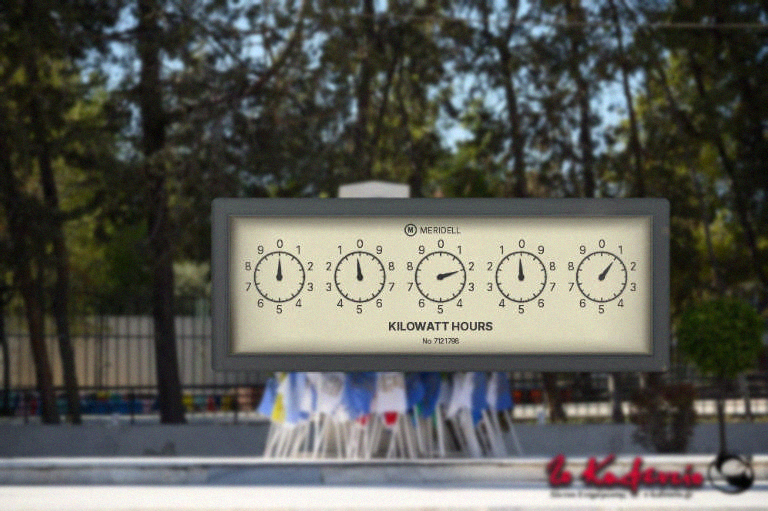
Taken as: 201 kWh
